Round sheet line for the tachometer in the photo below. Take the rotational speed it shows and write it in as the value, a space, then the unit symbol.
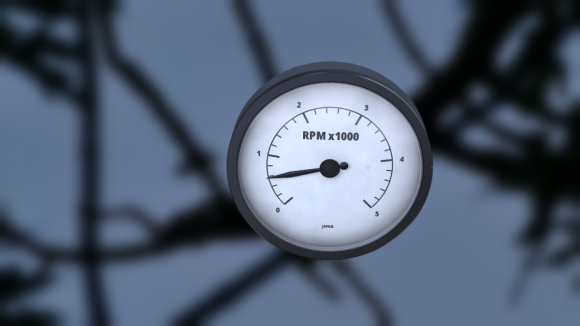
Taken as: 600 rpm
